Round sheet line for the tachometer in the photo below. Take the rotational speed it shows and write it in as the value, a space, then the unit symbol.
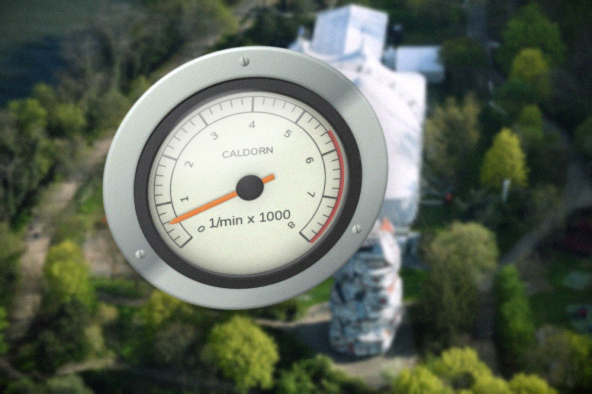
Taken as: 600 rpm
